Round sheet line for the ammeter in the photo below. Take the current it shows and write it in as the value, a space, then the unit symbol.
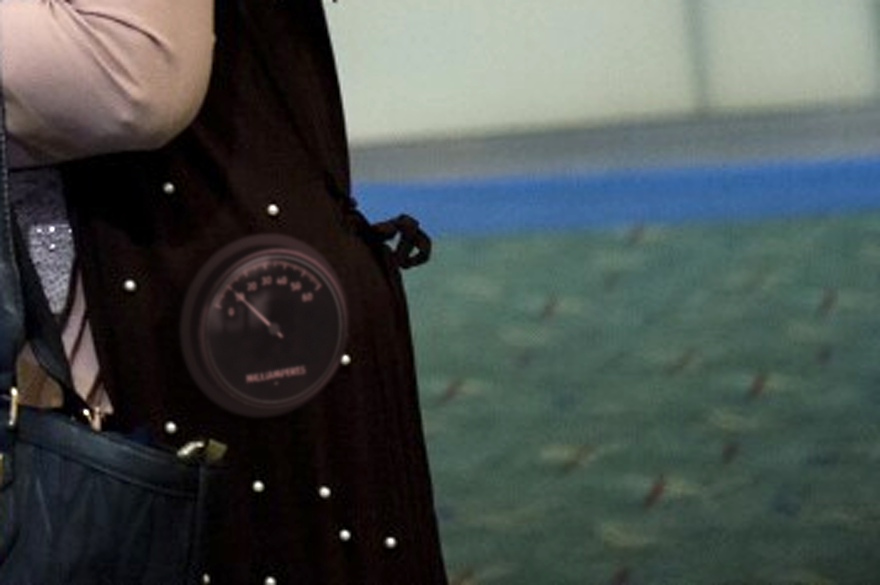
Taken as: 10 mA
